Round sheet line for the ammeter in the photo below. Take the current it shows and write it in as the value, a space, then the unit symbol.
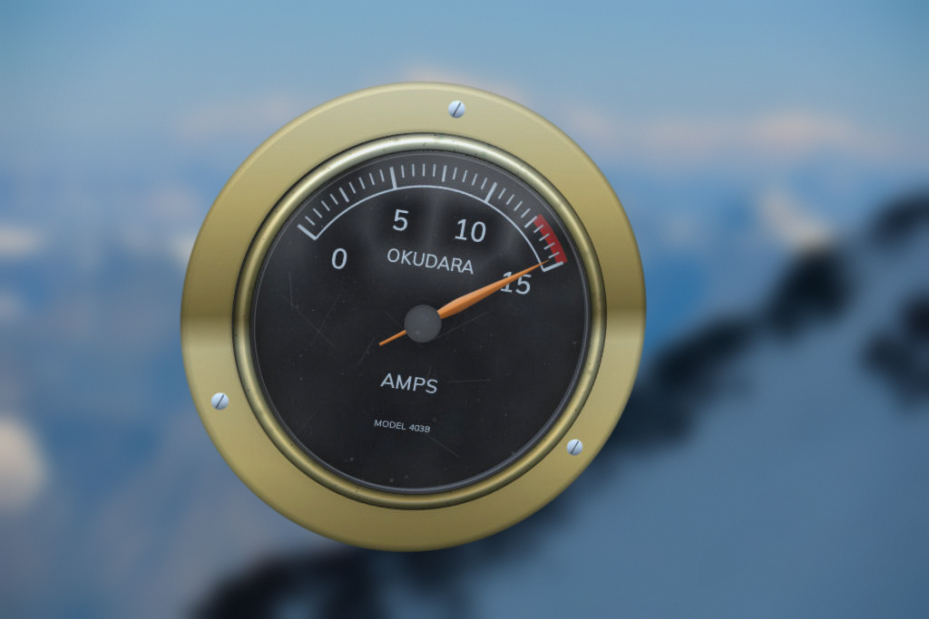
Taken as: 14.5 A
